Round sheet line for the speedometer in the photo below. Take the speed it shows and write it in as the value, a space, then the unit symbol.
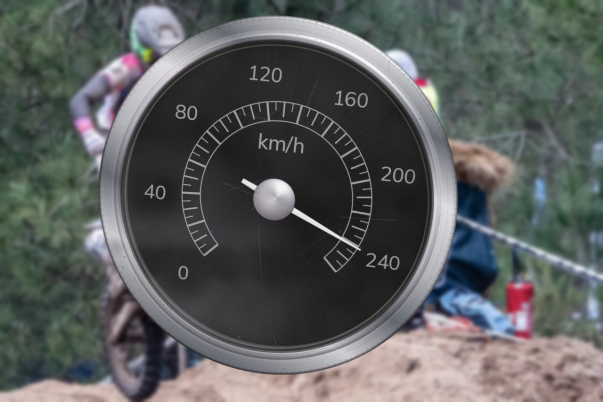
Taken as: 240 km/h
